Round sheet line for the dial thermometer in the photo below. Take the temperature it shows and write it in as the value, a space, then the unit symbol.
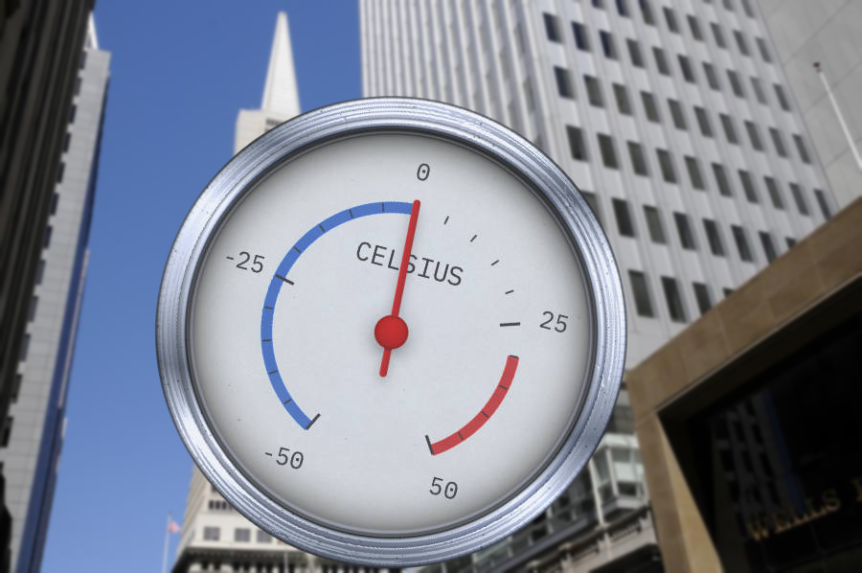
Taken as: 0 °C
